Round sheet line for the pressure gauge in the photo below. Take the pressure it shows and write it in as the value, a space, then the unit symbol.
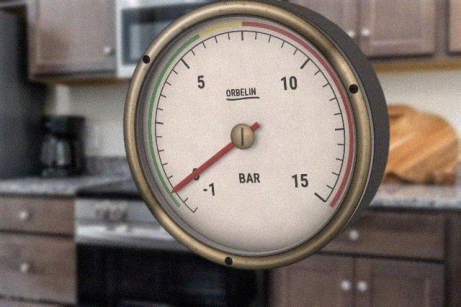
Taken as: 0 bar
